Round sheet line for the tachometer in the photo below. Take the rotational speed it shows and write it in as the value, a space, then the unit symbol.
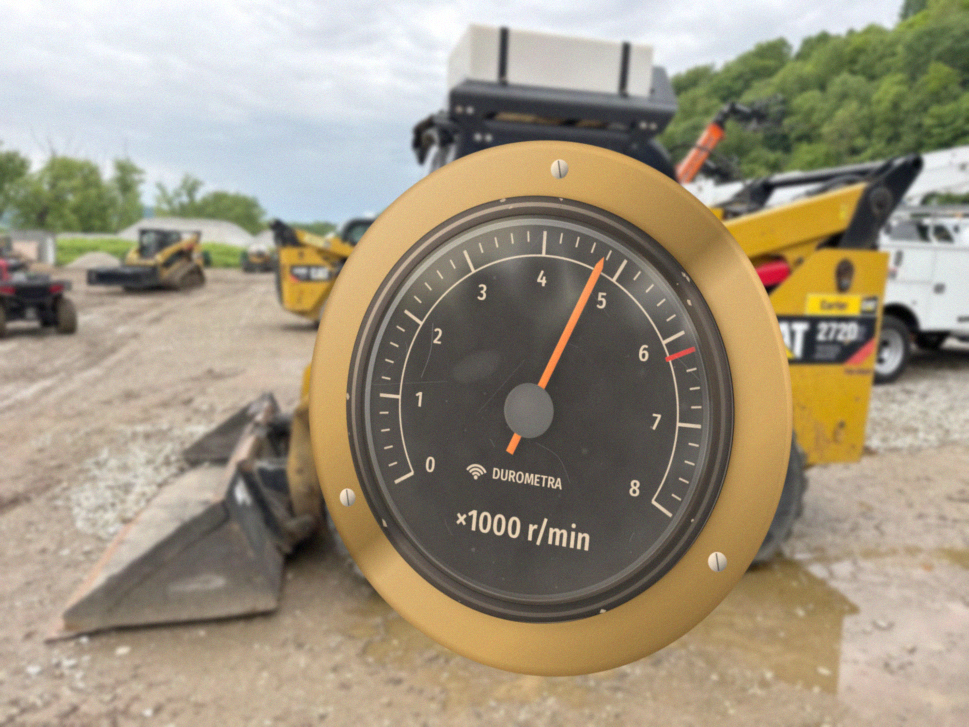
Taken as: 4800 rpm
